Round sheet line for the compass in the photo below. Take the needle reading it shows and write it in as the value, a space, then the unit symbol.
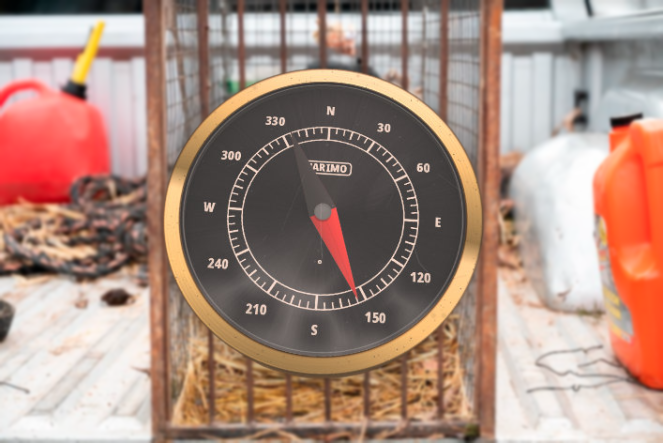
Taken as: 155 °
